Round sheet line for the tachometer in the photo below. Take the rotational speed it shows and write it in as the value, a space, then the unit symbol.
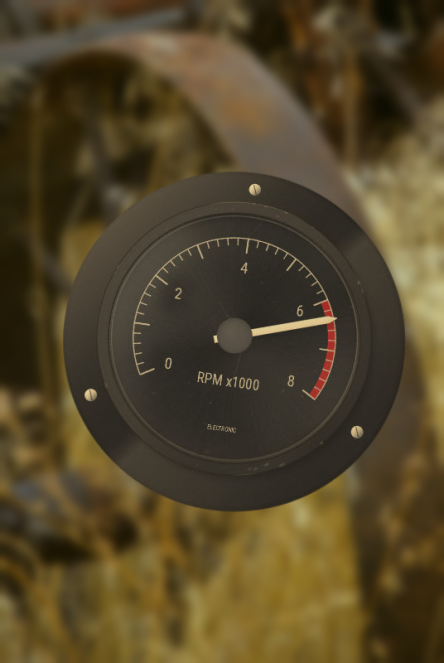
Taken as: 6400 rpm
